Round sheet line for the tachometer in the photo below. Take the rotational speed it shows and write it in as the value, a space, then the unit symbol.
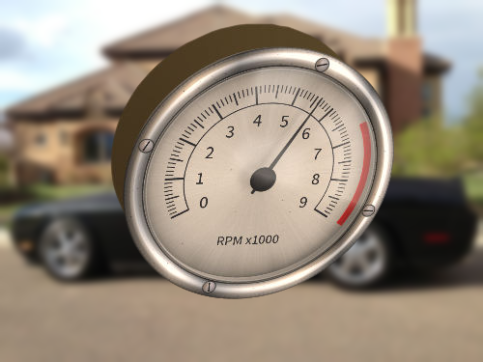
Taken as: 5500 rpm
